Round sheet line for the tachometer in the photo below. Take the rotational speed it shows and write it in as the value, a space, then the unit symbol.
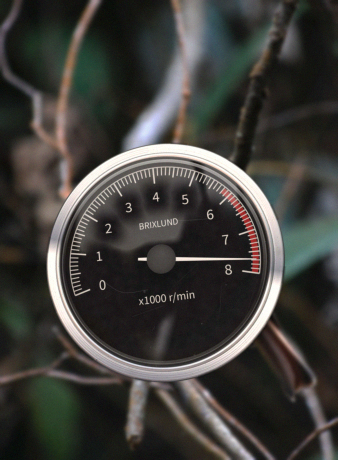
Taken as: 7700 rpm
